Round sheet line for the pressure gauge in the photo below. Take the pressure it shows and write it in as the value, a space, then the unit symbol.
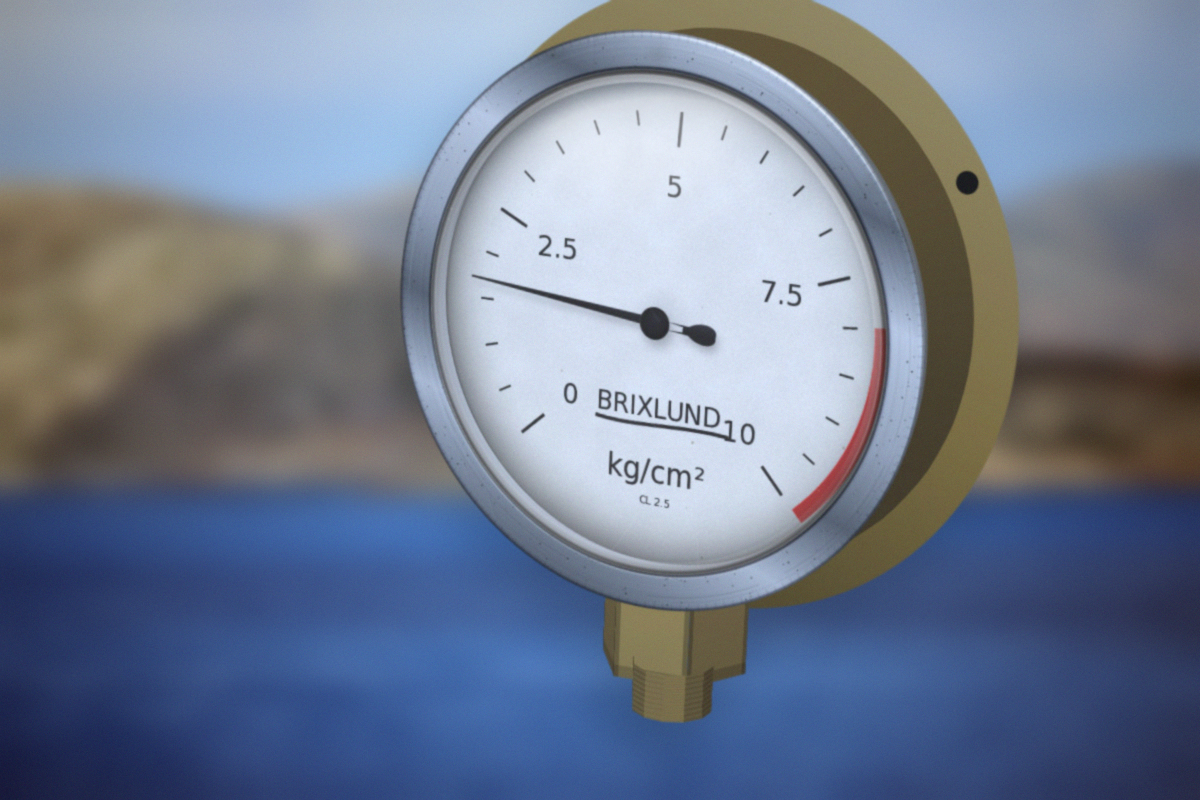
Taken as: 1.75 kg/cm²
